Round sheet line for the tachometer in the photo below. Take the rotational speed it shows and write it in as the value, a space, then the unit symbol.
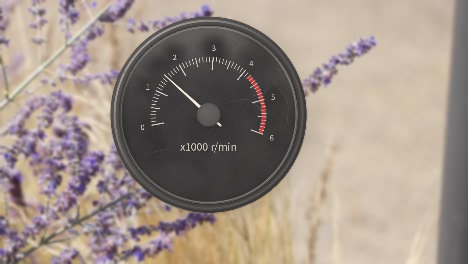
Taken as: 1500 rpm
